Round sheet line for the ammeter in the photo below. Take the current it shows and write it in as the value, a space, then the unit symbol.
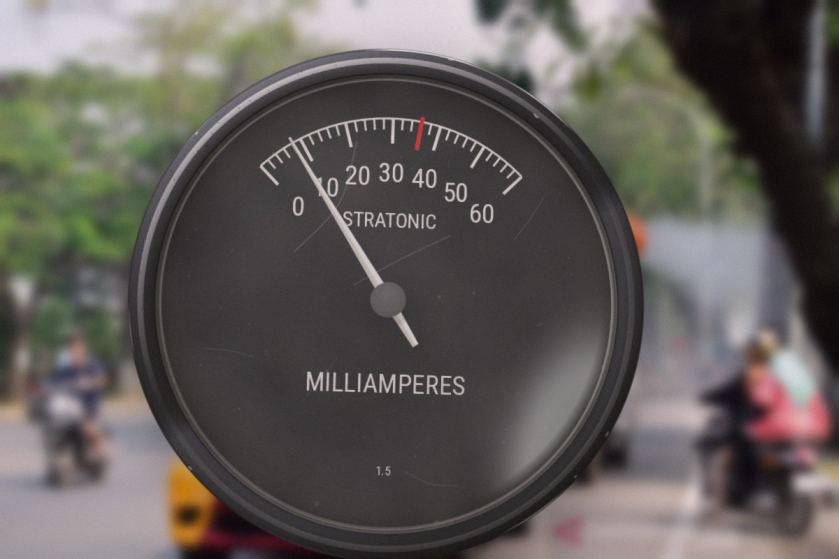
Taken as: 8 mA
